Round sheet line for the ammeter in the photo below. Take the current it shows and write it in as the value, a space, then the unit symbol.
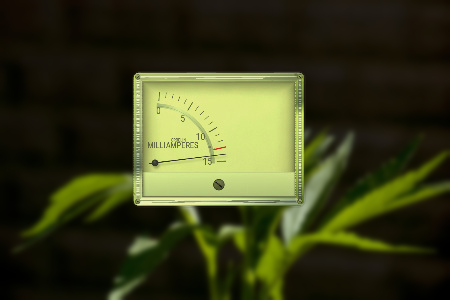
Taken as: 14 mA
